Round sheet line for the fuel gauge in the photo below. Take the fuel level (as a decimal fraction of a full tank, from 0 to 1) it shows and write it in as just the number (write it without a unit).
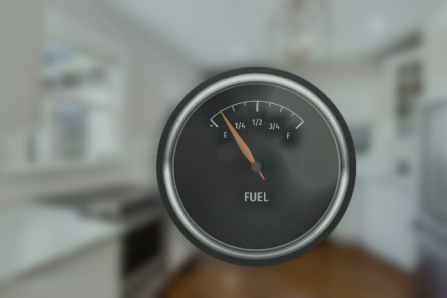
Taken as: 0.125
